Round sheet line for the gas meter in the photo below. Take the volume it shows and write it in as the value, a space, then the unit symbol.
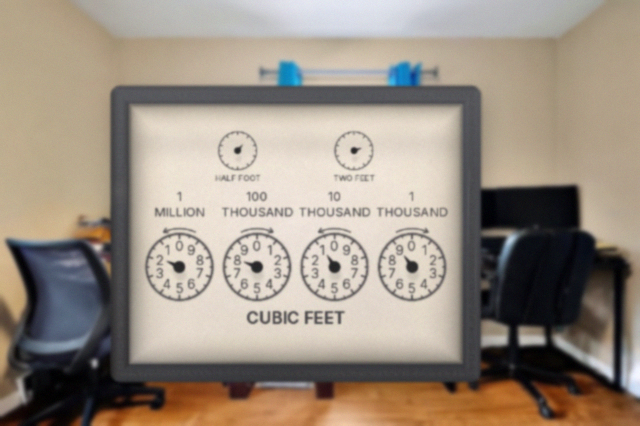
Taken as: 180900 ft³
